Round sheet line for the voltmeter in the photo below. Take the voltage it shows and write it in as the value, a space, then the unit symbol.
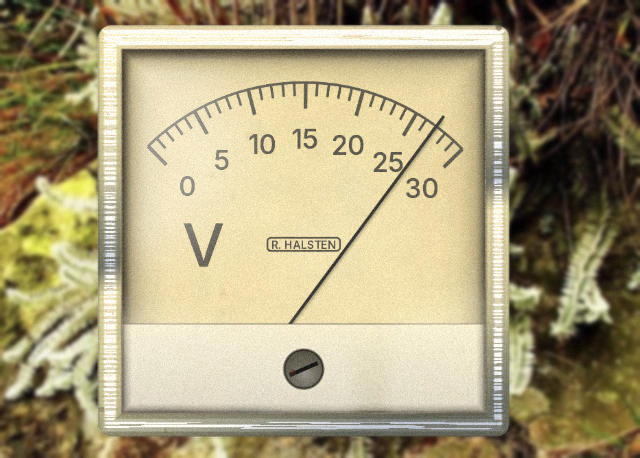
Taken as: 27 V
